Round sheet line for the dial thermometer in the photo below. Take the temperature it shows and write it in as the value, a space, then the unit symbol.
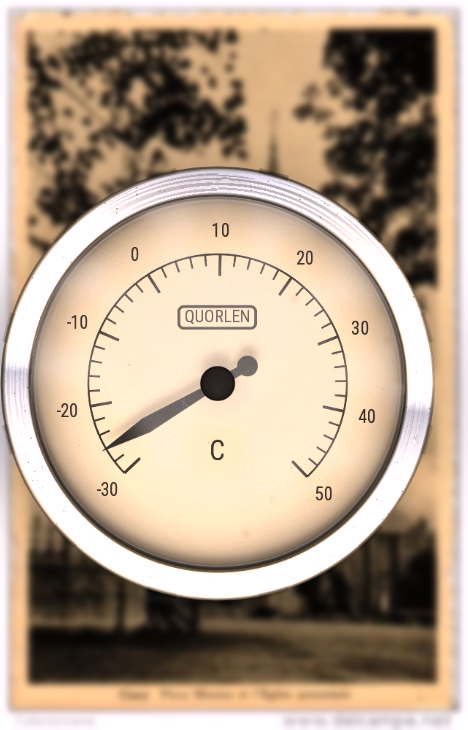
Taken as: -26 °C
